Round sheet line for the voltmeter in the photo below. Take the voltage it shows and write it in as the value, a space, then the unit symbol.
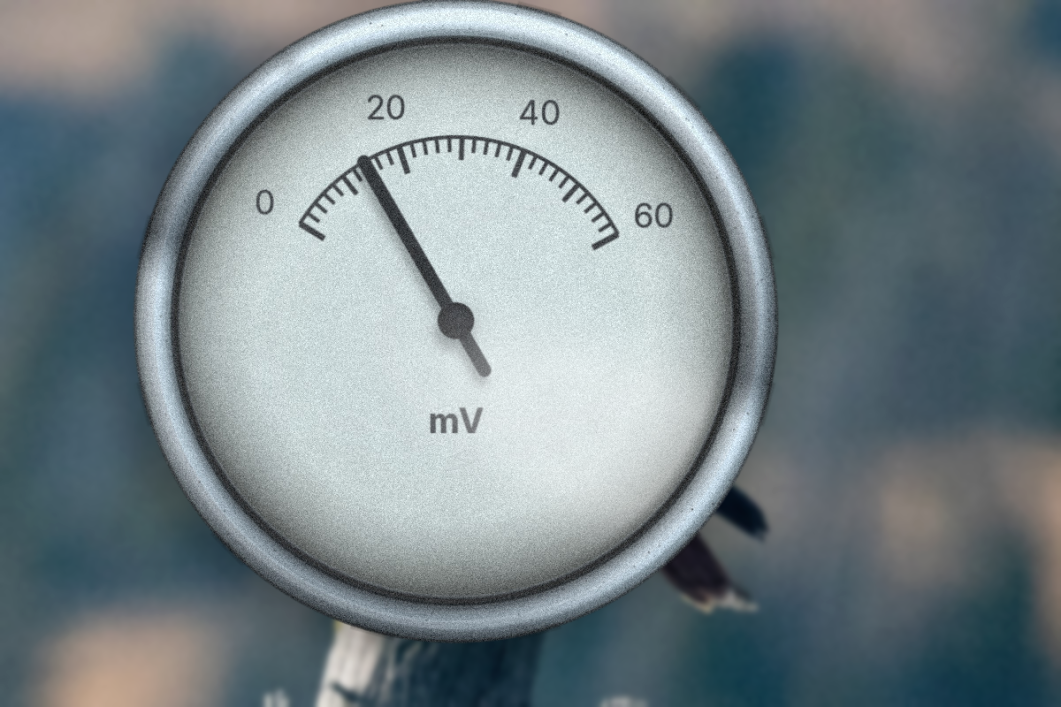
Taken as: 14 mV
